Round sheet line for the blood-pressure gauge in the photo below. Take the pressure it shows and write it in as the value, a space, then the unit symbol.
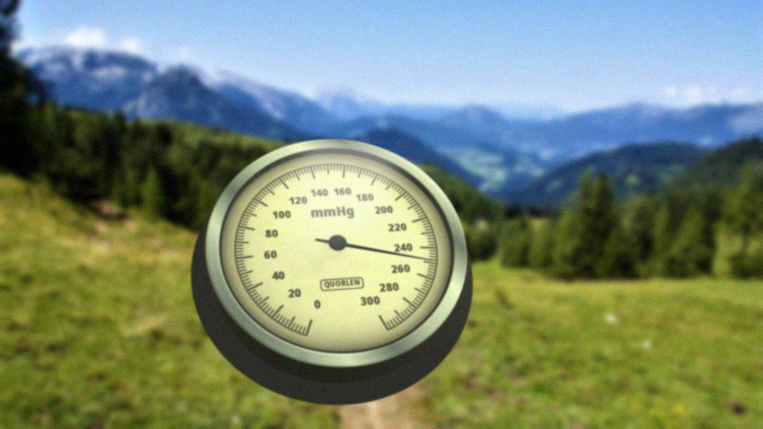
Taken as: 250 mmHg
